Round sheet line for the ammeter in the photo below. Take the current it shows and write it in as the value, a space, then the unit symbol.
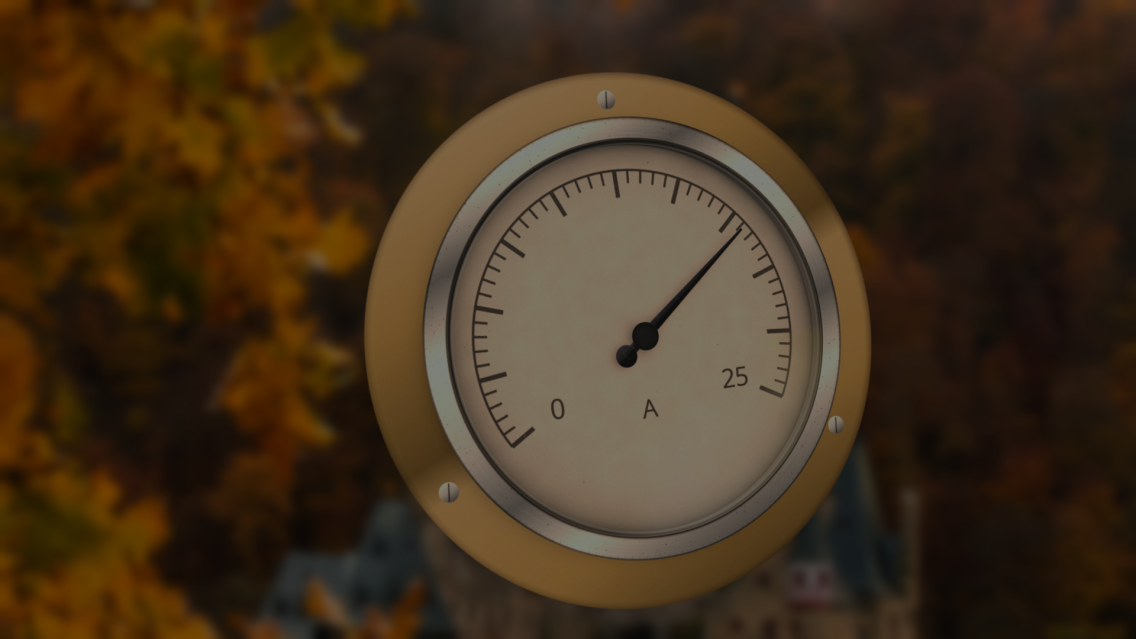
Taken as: 18 A
